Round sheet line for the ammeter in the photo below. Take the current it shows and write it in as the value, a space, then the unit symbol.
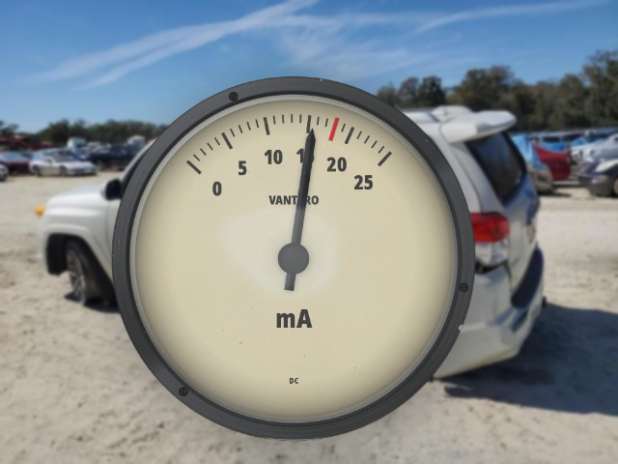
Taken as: 15.5 mA
